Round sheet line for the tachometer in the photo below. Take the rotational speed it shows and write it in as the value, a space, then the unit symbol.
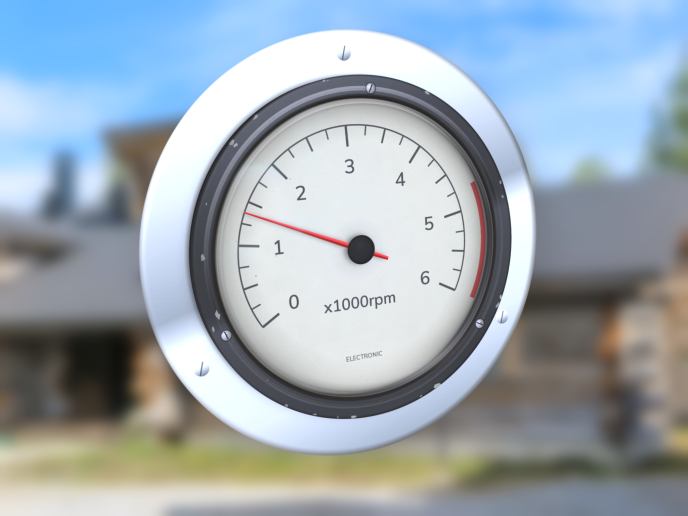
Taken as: 1375 rpm
